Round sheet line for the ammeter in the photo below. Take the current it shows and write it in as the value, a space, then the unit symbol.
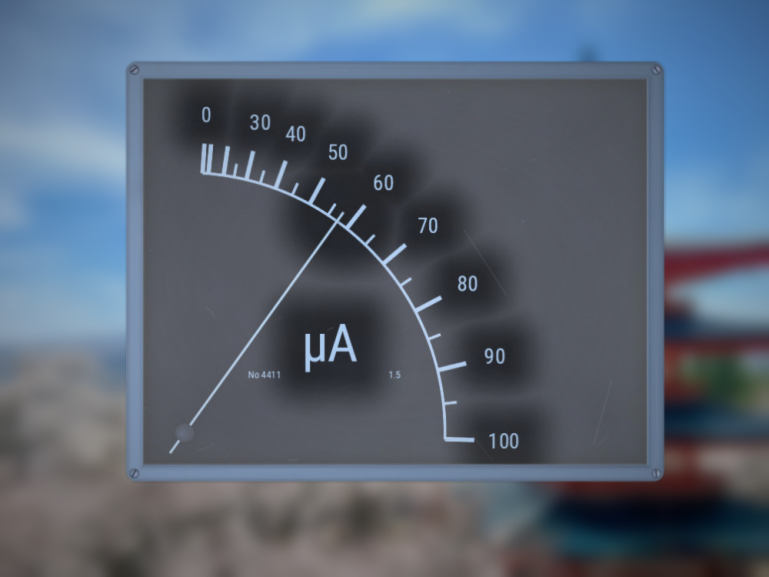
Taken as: 57.5 µA
